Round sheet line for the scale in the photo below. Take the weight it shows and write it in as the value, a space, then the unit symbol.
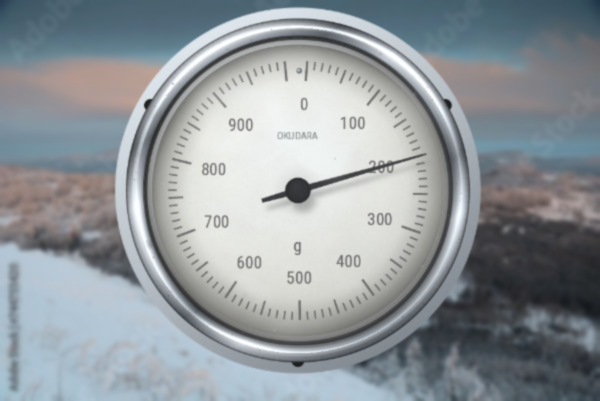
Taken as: 200 g
